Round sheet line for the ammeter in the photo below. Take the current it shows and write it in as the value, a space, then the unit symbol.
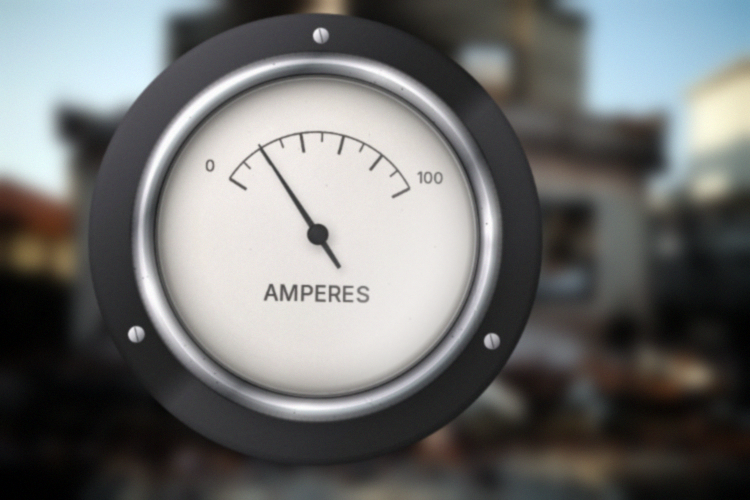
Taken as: 20 A
